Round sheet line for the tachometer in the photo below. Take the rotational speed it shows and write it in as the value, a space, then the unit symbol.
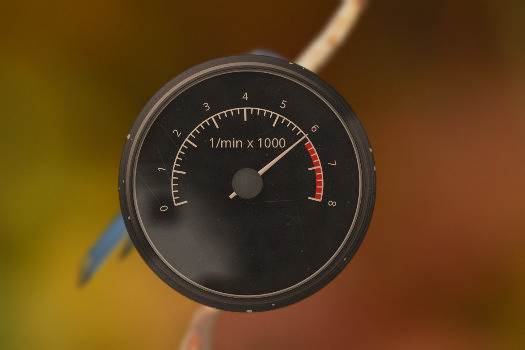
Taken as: 6000 rpm
